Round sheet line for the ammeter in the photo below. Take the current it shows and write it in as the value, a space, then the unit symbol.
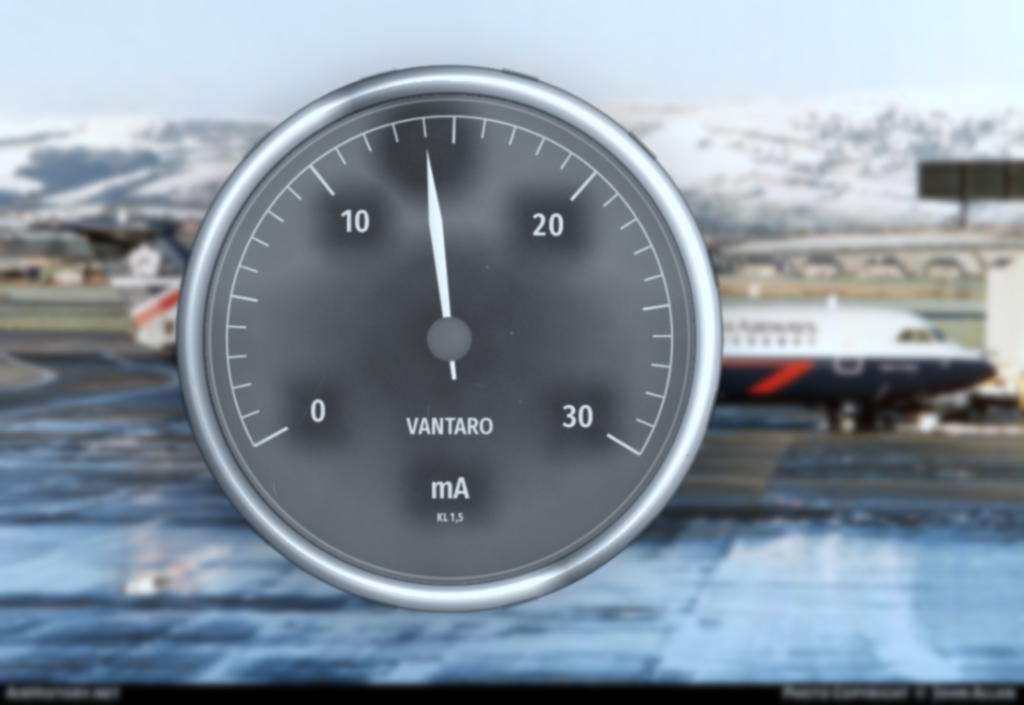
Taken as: 14 mA
